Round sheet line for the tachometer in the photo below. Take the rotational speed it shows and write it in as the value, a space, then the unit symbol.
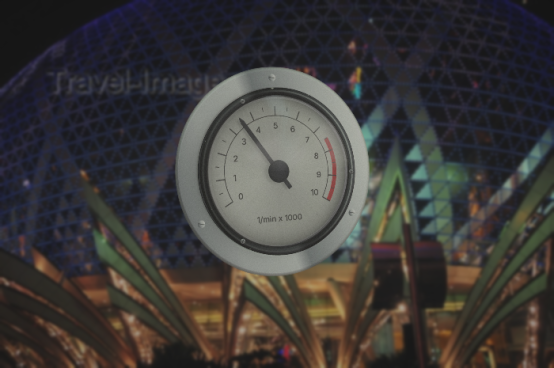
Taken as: 3500 rpm
